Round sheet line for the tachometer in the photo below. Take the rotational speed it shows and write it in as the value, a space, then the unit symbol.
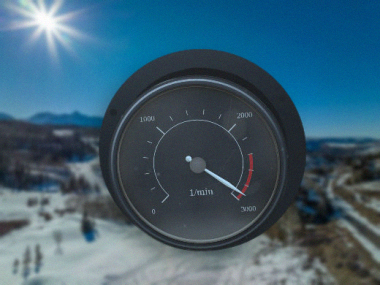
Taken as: 2900 rpm
